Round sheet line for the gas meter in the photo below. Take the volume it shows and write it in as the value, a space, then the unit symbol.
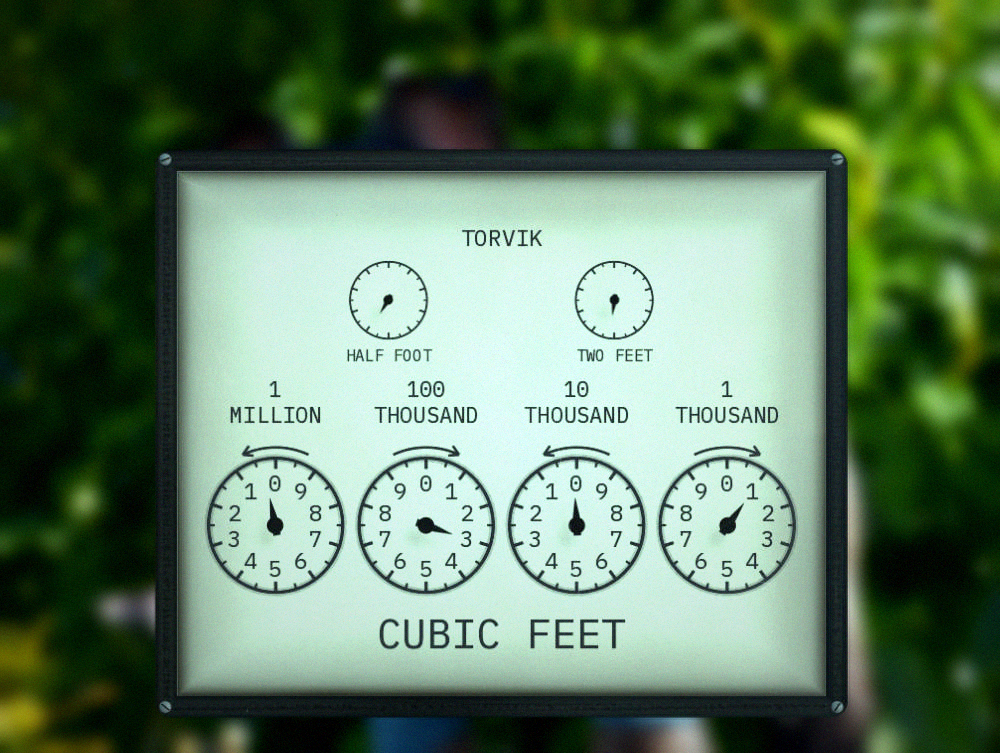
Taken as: 30100 ft³
